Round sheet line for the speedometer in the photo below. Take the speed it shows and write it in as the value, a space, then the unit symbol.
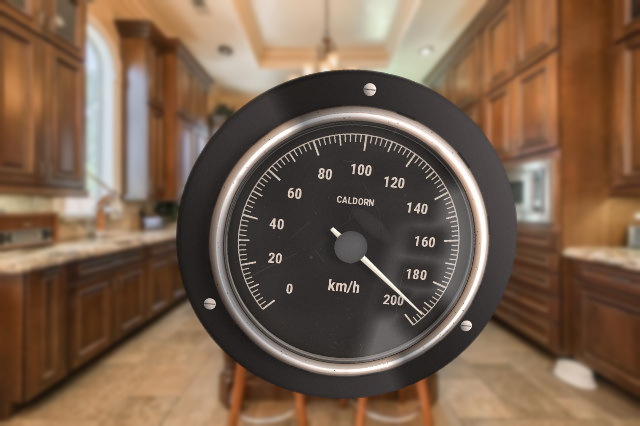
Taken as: 194 km/h
